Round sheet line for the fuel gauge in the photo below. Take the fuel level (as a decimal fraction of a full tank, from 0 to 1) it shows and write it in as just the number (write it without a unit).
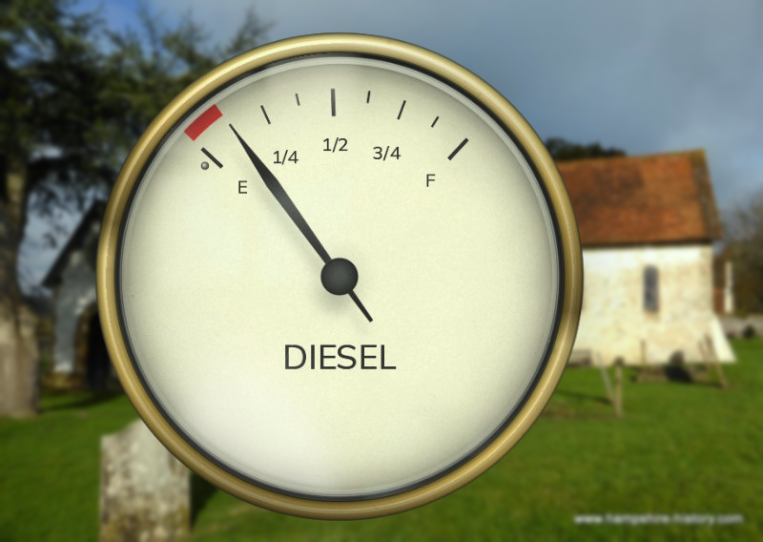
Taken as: 0.125
